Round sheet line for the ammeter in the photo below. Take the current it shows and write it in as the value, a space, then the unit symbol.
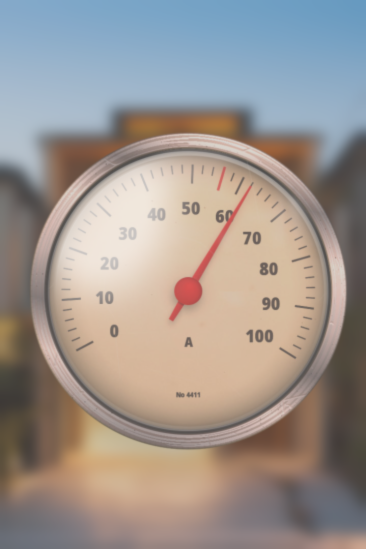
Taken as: 62 A
